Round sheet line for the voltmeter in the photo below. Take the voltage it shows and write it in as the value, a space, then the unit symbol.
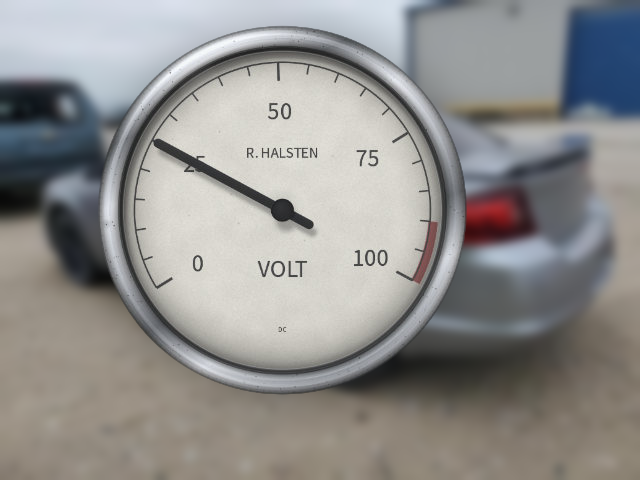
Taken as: 25 V
